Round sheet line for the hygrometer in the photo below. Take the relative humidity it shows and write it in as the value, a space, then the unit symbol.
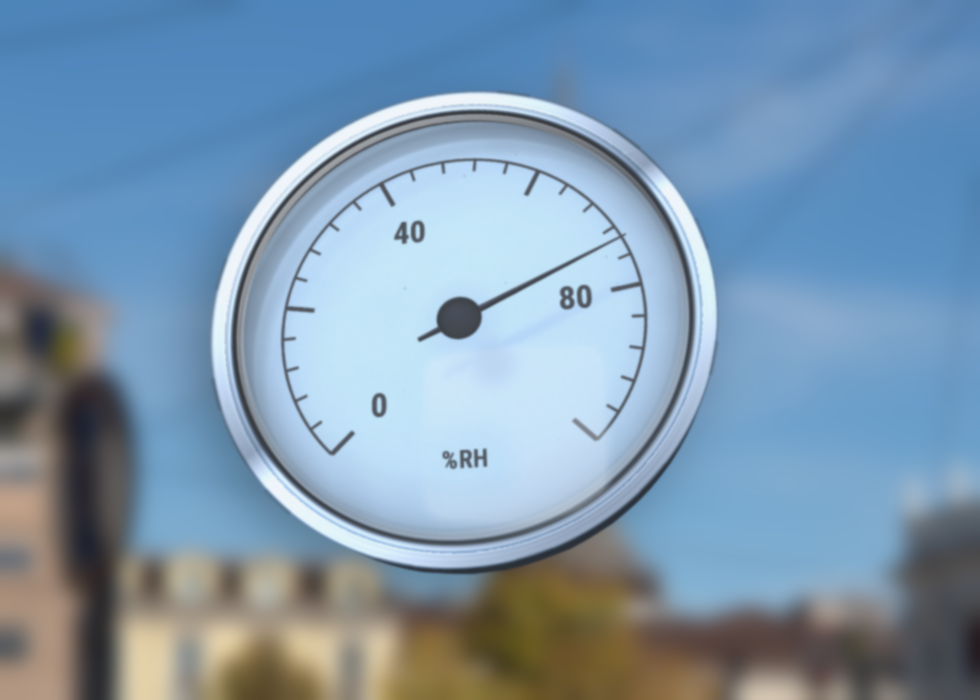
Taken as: 74 %
